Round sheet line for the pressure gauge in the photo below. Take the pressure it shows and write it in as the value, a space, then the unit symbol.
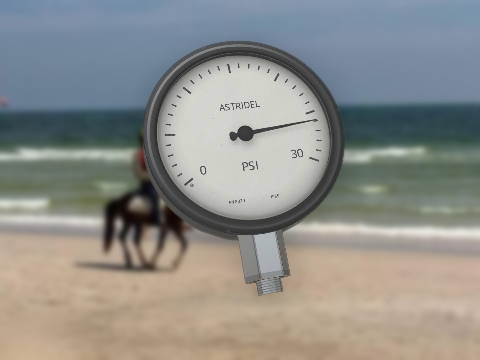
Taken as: 26 psi
